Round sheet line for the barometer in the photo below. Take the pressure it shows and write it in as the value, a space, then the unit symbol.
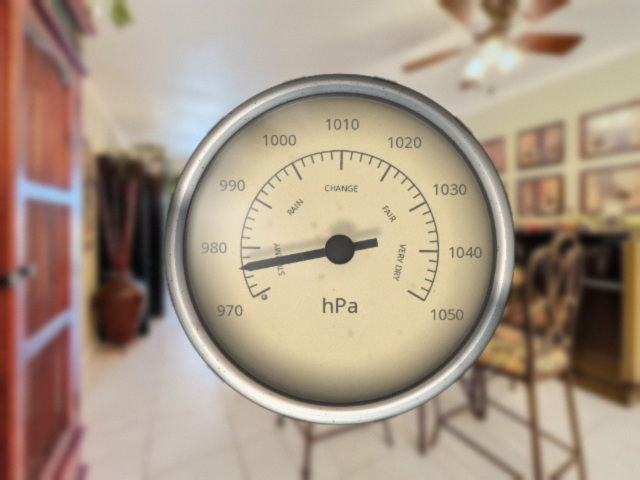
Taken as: 976 hPa
